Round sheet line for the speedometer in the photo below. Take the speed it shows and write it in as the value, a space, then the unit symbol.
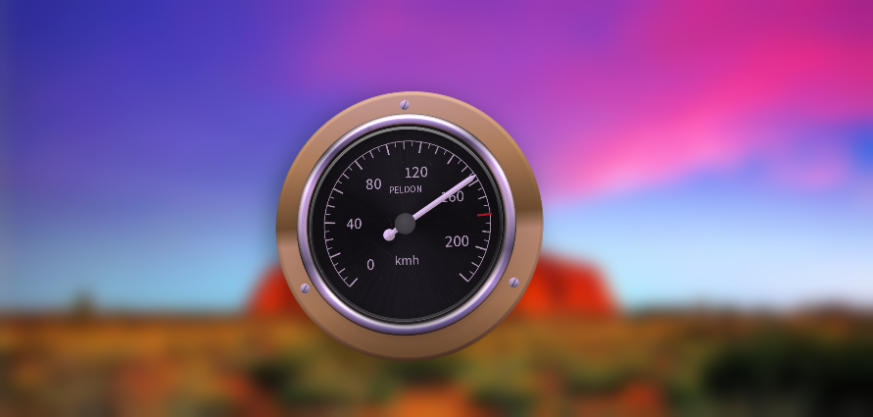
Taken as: 157.5 km/h
